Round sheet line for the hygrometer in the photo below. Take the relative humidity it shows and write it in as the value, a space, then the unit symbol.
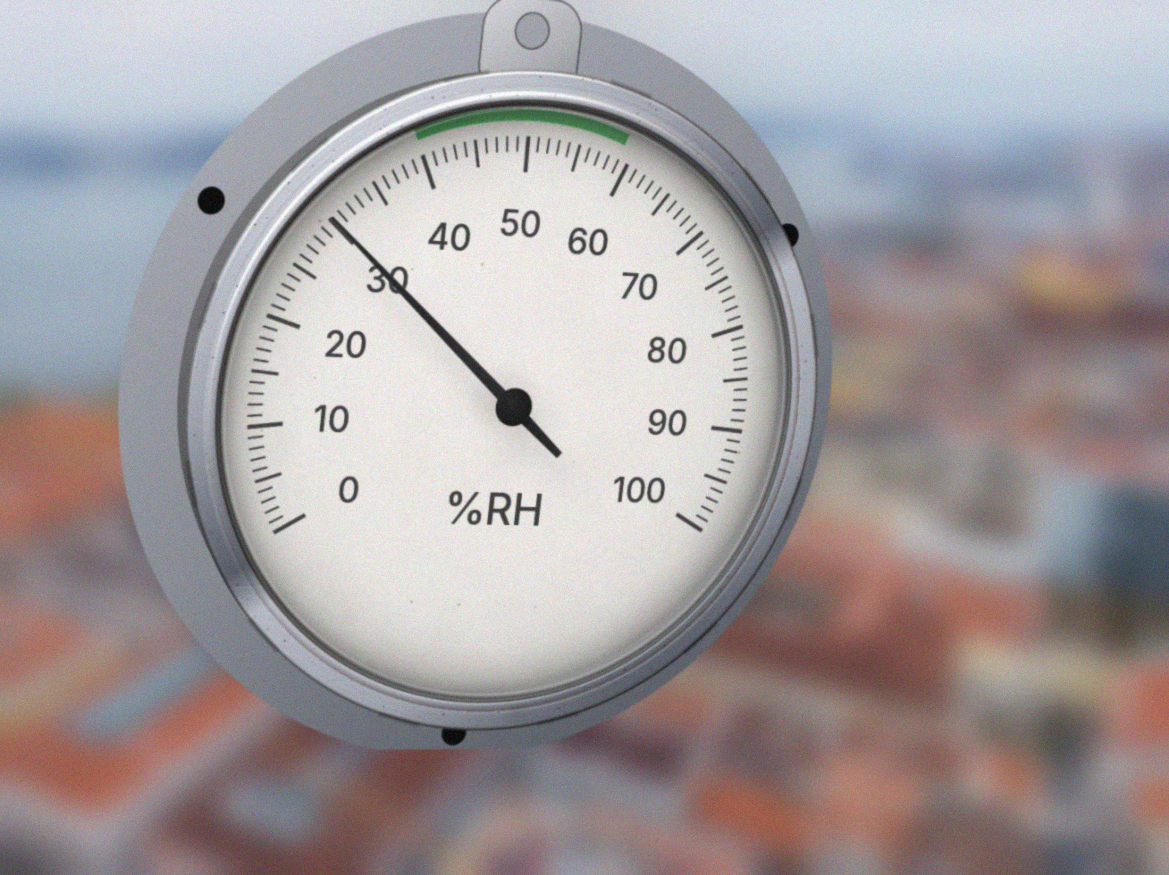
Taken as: 30 %
